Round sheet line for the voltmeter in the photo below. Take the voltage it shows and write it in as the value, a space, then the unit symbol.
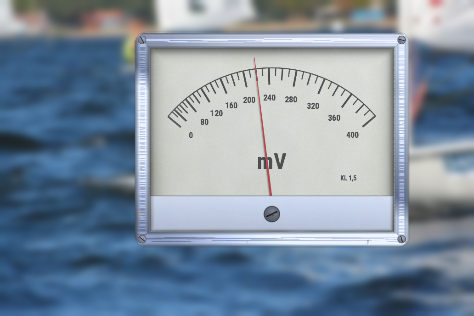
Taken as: 220 mV
